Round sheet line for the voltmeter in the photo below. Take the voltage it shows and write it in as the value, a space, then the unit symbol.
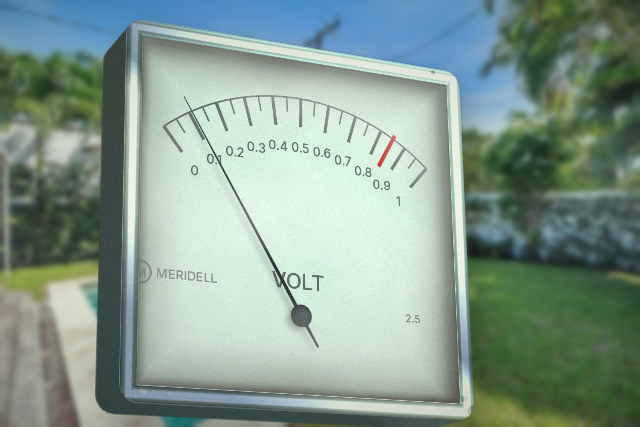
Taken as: 0.1 V
